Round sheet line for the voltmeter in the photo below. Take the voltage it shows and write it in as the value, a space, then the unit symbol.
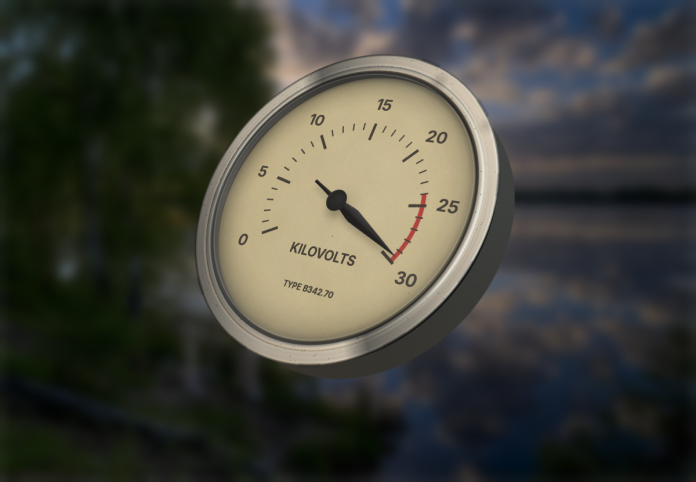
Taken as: 29.5 kV
